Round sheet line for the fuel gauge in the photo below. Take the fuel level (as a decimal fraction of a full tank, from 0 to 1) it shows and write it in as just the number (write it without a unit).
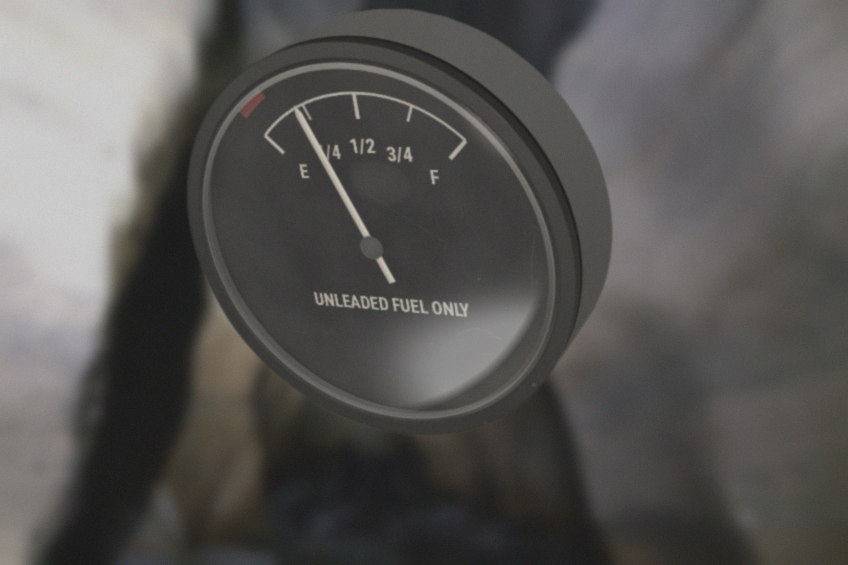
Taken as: 0.25
